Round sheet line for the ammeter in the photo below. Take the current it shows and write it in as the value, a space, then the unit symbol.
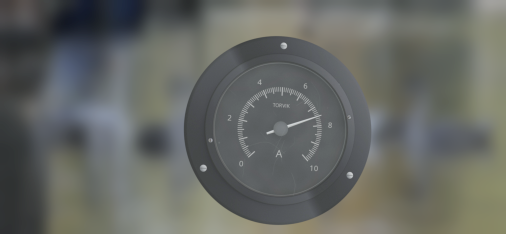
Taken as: 7.5 A
